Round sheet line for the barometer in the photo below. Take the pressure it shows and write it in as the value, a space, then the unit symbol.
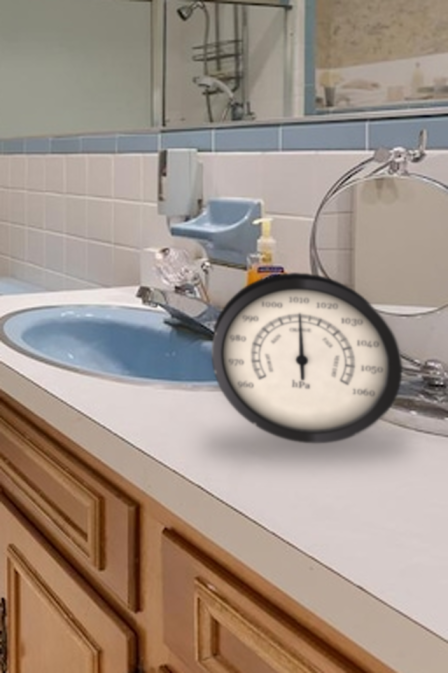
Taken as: 1010 hPa
